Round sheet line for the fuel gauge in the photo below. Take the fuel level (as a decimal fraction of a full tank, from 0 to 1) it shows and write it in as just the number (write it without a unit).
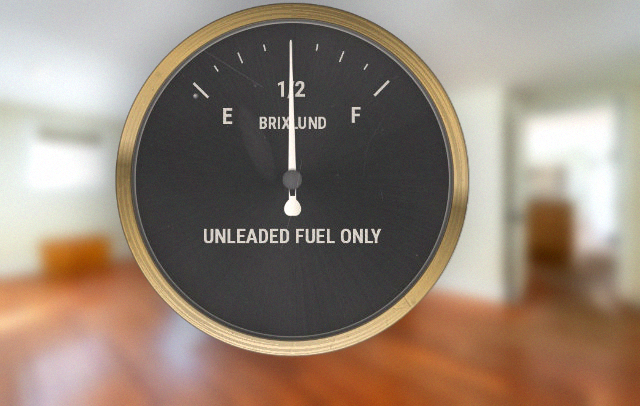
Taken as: 0.5
